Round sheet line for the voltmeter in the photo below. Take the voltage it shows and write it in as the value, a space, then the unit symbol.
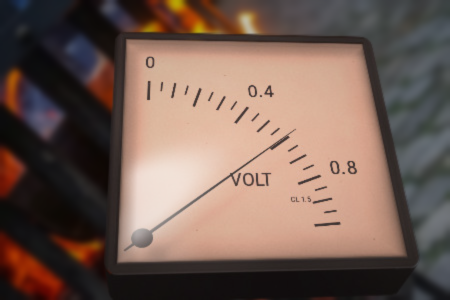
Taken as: 0.6 V
